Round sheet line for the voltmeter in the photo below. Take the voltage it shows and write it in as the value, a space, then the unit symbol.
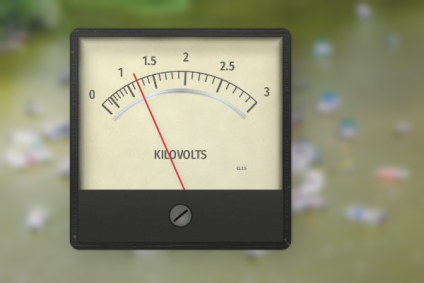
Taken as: 1.2 kV
